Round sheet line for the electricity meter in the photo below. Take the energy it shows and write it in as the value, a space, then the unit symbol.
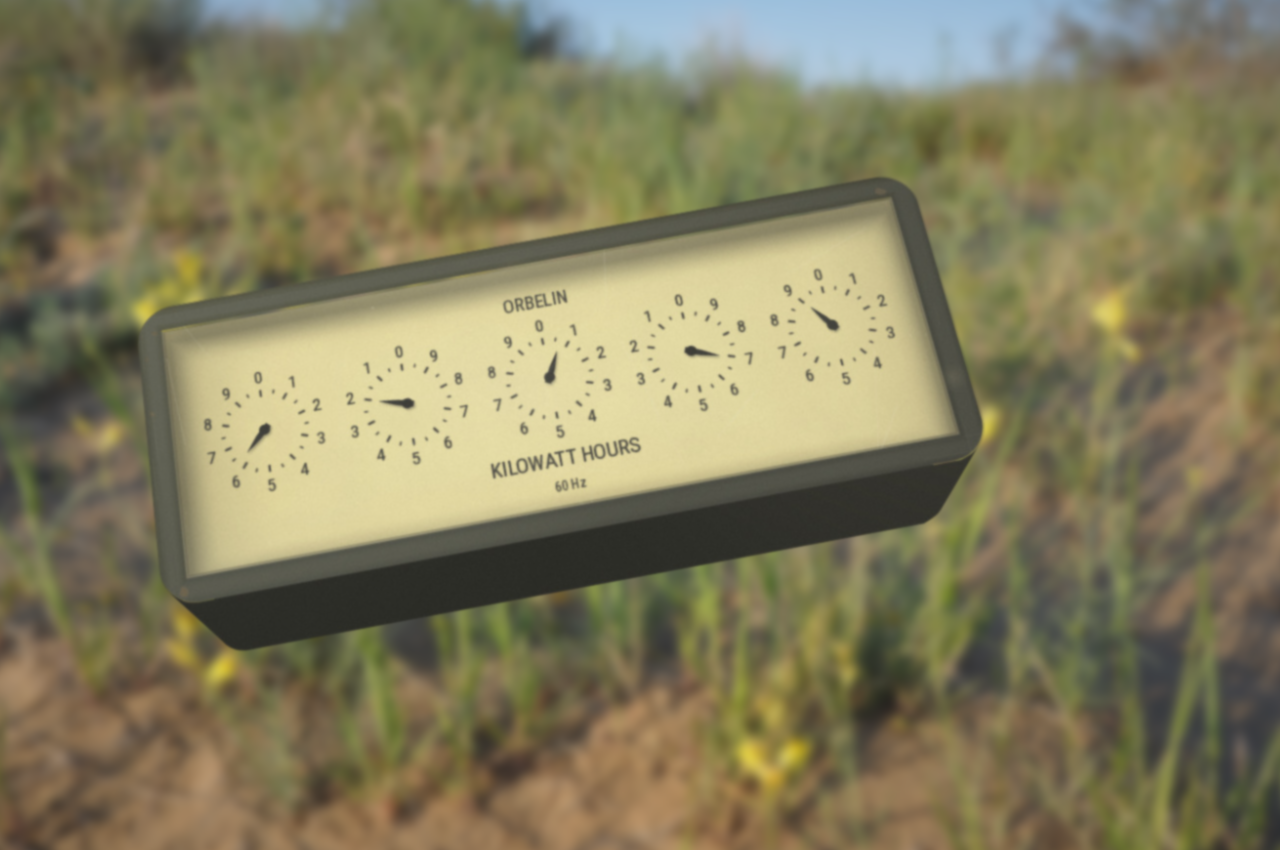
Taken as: 62069 kWh
